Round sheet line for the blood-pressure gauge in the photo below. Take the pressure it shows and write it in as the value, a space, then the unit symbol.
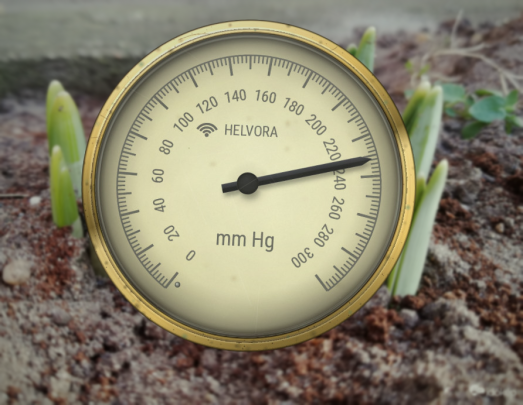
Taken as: 232 mmHg
